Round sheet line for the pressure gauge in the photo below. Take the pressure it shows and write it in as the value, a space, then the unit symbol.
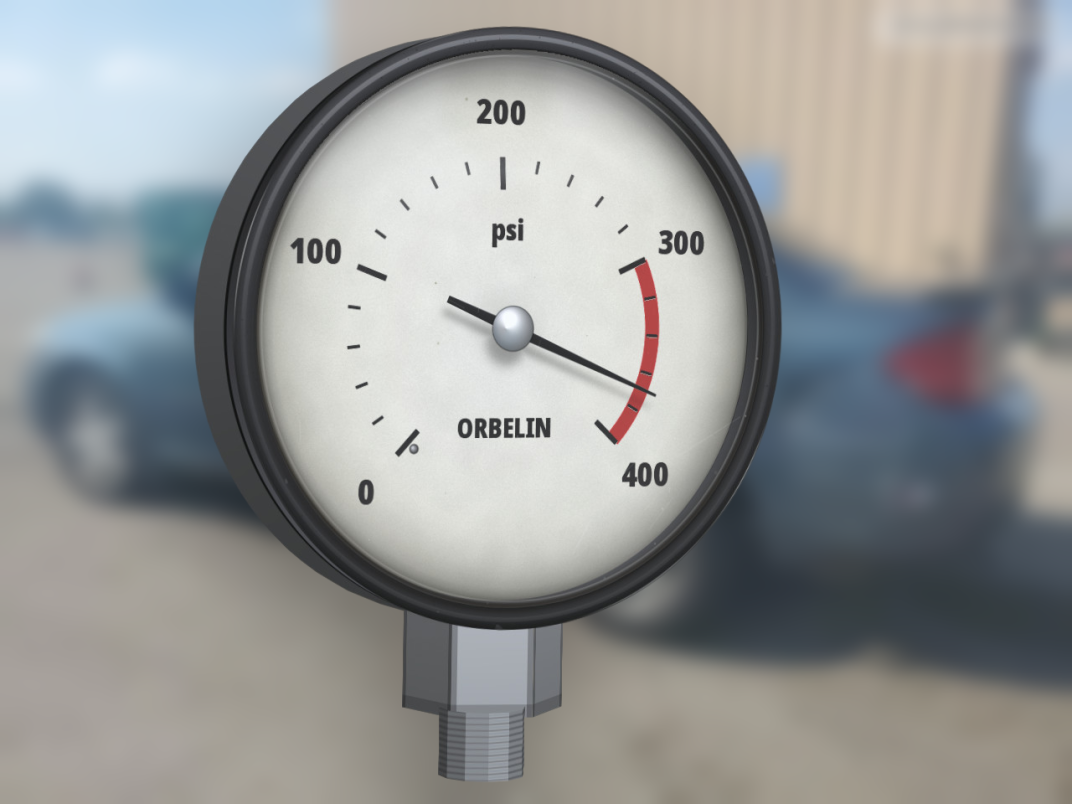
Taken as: 370 psi
